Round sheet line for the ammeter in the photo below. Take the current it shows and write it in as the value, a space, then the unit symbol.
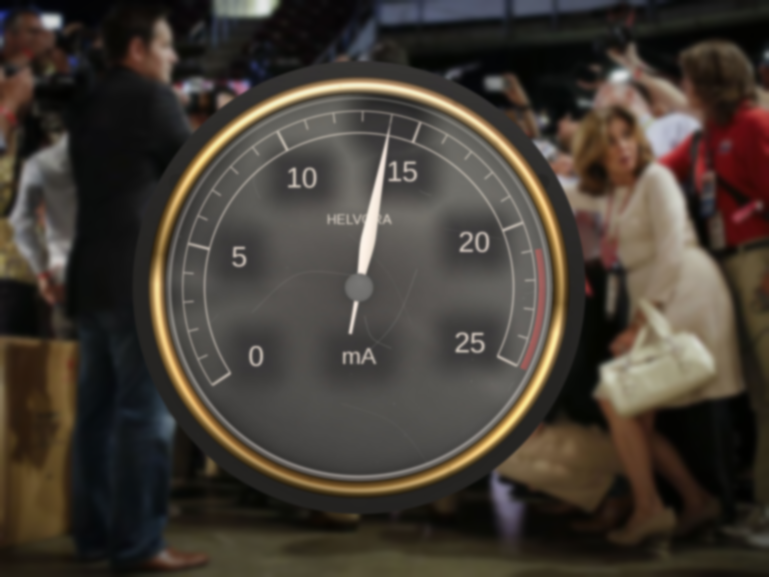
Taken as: 14 mA
